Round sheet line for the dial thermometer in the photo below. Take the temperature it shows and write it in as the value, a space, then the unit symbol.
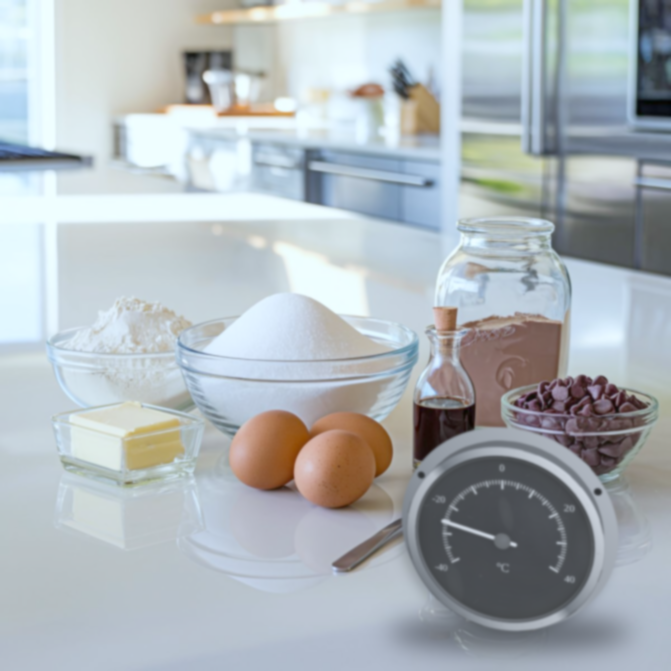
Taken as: -25 °C
